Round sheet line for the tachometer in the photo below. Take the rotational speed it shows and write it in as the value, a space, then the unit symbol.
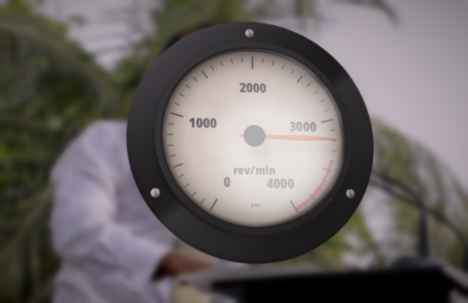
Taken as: 3200 rpm
